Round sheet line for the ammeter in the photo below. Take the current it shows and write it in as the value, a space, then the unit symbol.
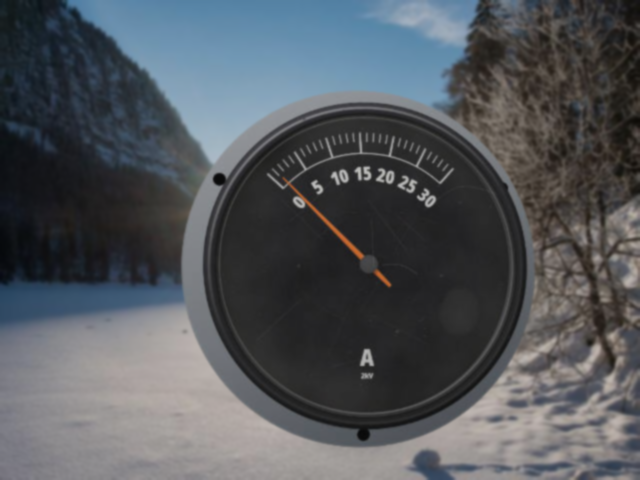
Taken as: 1 A
